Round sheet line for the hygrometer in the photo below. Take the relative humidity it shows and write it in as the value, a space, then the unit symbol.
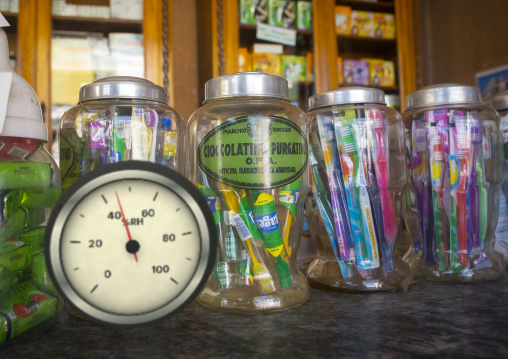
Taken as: 45 %
